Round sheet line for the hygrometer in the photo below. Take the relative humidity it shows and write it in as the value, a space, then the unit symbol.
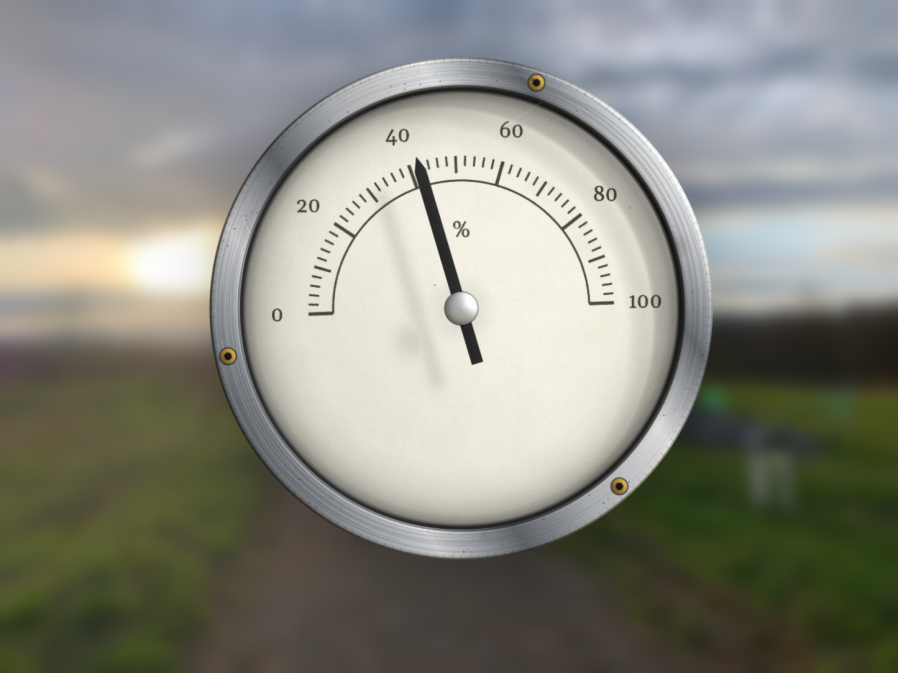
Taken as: 42 %
